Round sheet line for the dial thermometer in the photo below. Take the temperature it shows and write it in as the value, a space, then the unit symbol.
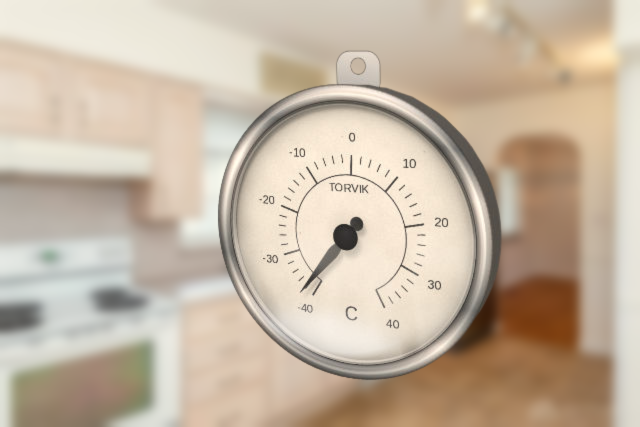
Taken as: -38 °C
